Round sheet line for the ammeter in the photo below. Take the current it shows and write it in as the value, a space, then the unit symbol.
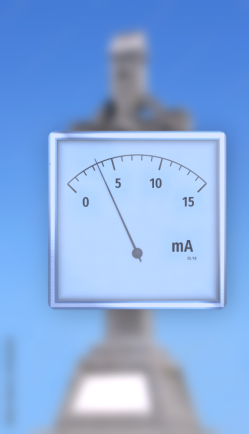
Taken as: 3.5 mA
